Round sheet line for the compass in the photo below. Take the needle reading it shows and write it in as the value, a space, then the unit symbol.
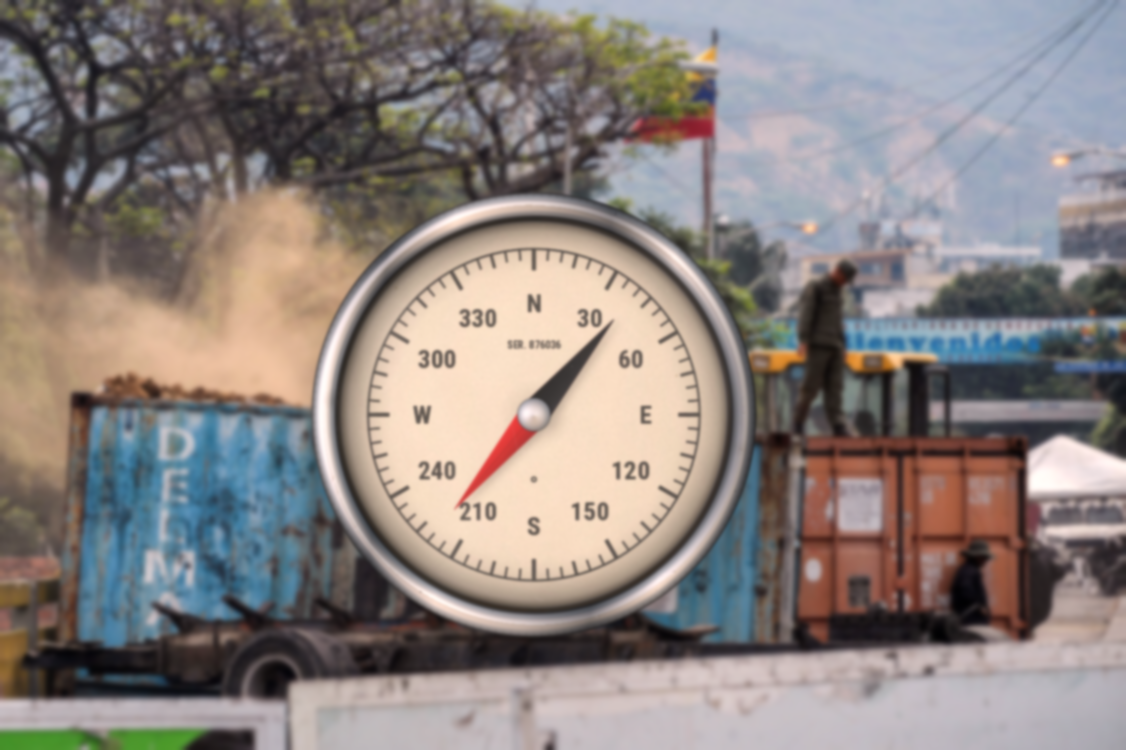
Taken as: 220 °
